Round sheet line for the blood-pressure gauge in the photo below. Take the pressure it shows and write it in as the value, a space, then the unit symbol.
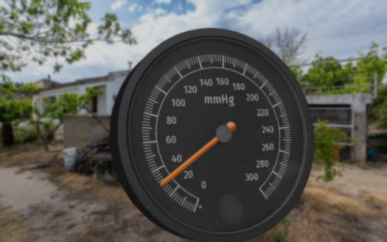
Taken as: 30 mmHg
